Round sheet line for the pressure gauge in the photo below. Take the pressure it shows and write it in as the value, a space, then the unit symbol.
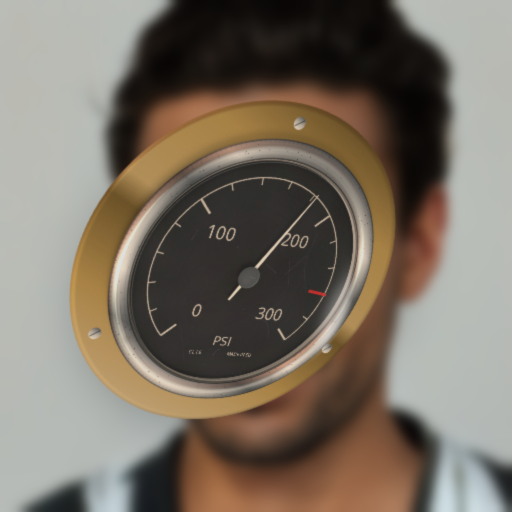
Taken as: 180 psi
